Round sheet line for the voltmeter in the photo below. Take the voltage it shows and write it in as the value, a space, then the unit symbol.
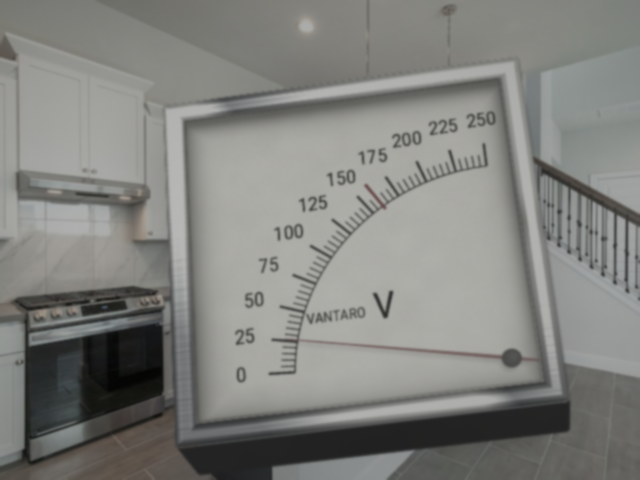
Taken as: 25 V
